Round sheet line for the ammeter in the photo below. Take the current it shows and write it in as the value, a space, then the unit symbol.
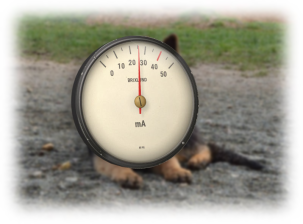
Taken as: 25 mA
